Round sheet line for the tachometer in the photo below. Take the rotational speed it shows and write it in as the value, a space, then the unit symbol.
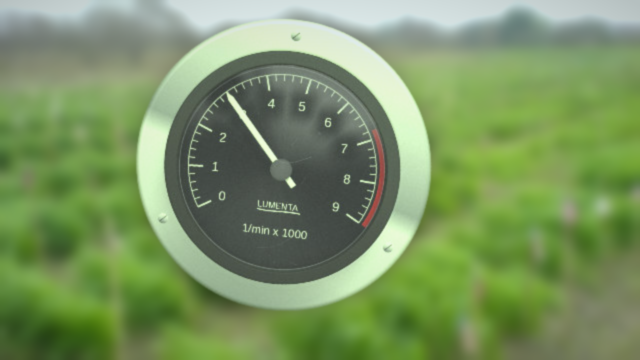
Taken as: 3000 rpm
